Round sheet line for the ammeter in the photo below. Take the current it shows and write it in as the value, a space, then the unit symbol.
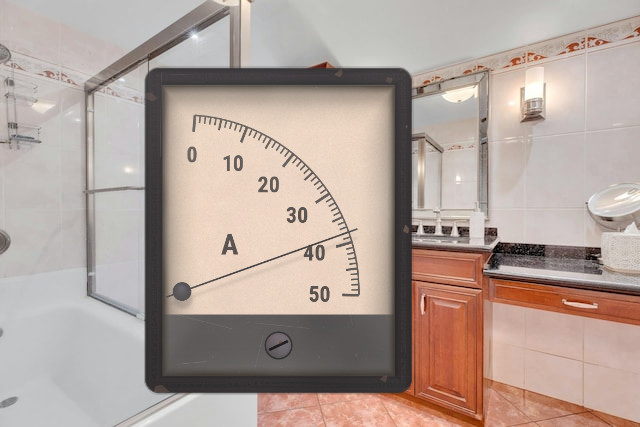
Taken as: 38 A
